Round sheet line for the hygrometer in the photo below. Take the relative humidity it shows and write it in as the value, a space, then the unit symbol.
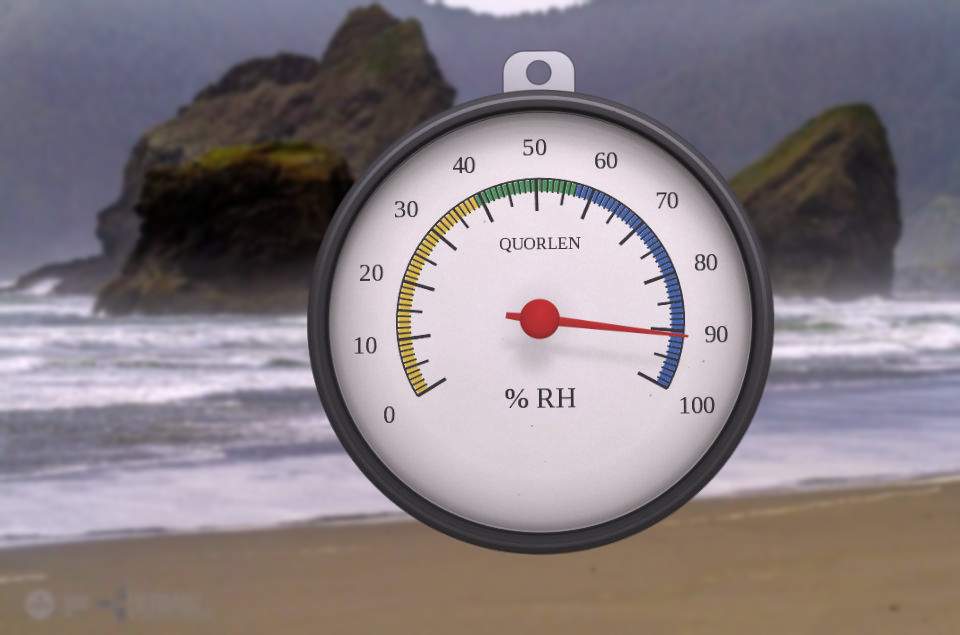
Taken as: 91 %
